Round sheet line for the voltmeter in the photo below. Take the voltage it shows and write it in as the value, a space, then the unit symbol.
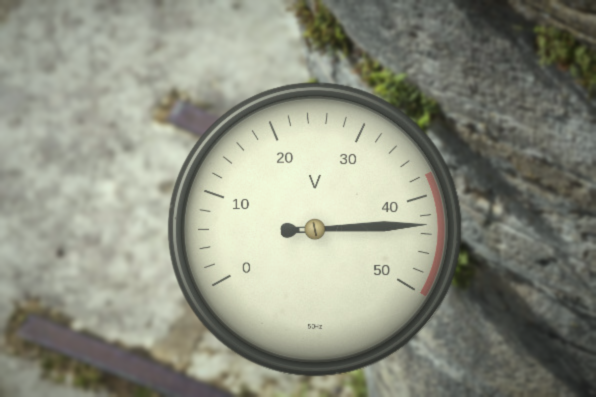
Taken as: 43 V
